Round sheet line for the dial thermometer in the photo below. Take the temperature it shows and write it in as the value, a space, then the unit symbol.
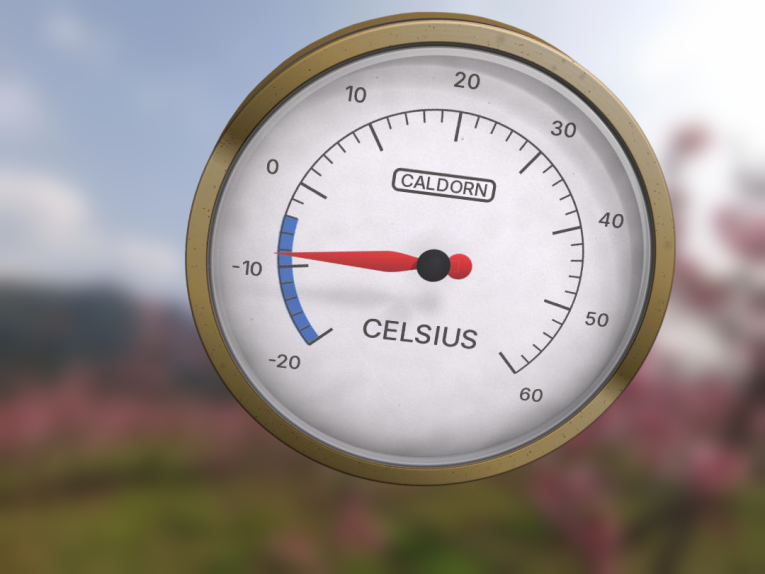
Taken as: -8 °C
